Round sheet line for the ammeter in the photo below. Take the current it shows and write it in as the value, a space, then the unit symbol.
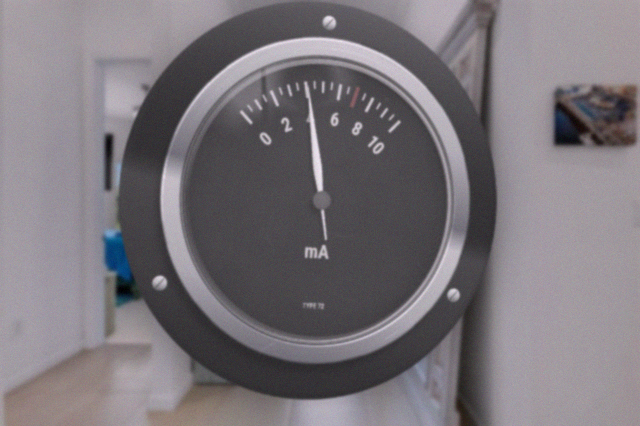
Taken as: 4 mA
